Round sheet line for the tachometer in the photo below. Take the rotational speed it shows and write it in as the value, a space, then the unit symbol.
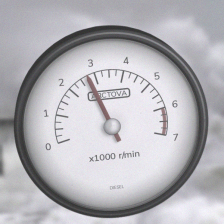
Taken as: 2750 rpm
